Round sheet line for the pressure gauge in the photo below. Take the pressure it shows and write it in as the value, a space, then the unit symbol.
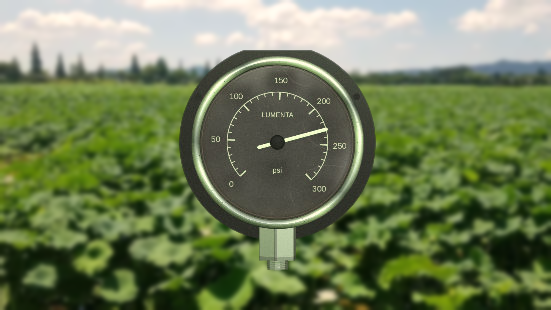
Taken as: 230 psi
